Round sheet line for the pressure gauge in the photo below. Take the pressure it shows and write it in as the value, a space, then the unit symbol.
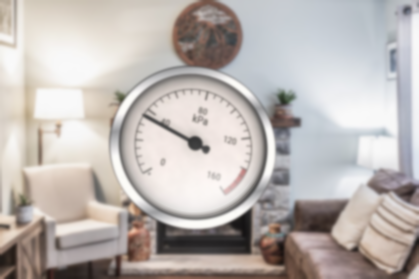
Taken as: 35 kPa
